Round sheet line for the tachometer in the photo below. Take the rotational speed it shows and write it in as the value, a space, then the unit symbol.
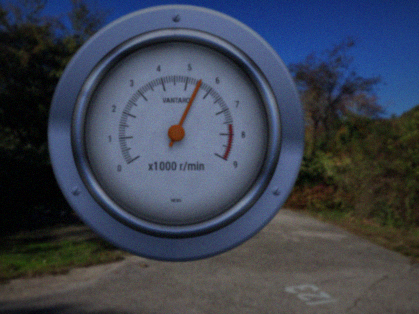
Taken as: 5500 rpm
